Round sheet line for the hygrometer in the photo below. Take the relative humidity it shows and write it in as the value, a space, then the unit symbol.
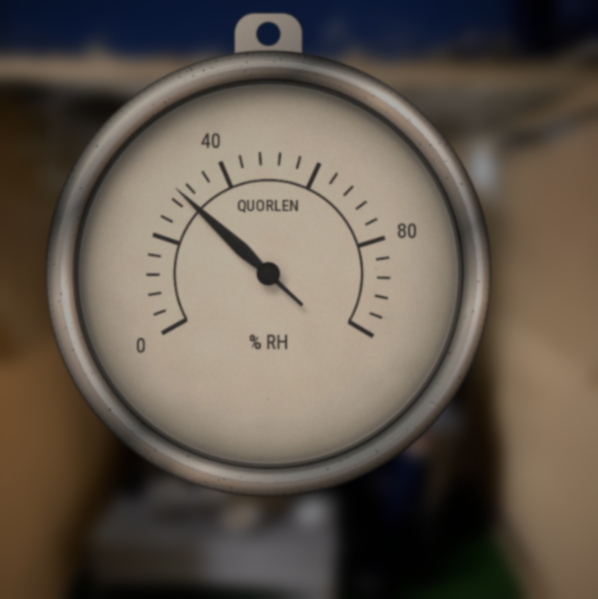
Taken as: 30 %
